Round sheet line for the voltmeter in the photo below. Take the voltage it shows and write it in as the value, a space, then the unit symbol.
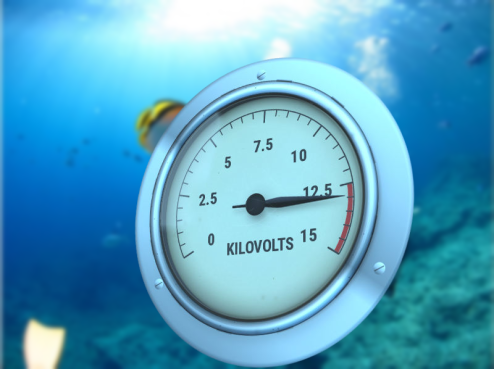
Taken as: 13 kV
